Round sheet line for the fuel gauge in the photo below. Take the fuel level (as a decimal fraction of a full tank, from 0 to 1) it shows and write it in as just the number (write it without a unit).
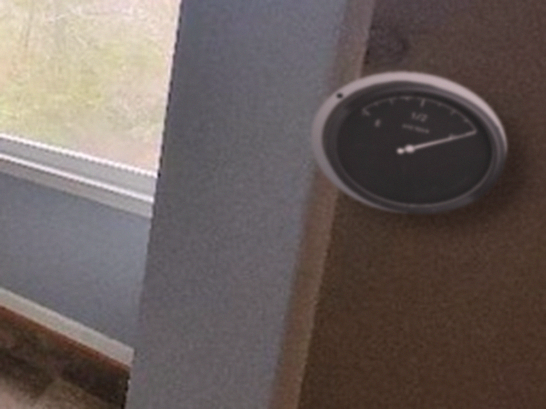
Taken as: 1
